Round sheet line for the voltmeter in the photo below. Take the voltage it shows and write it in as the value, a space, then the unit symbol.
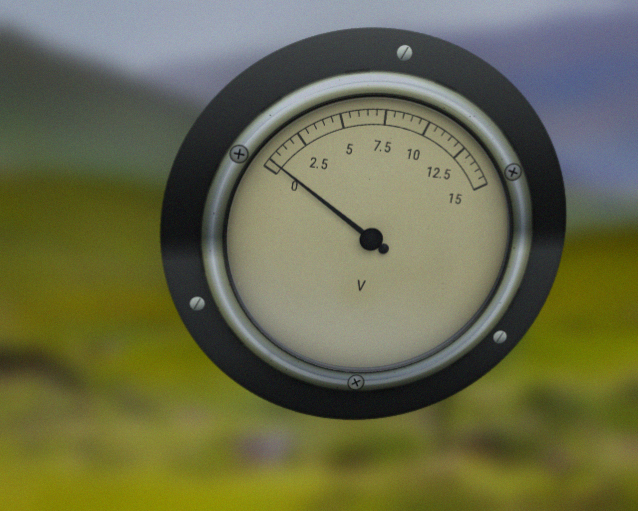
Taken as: 0.5 V
